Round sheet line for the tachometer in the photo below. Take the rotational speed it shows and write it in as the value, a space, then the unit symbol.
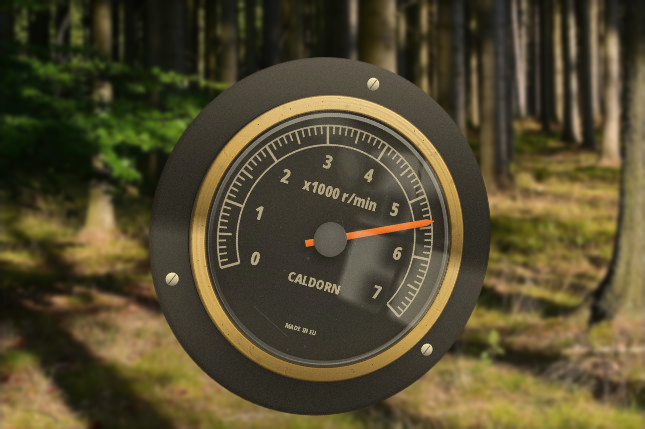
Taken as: 5400 rpm
